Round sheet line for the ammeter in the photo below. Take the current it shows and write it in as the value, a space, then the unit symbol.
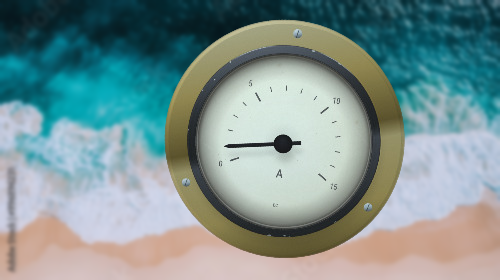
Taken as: 1 A
